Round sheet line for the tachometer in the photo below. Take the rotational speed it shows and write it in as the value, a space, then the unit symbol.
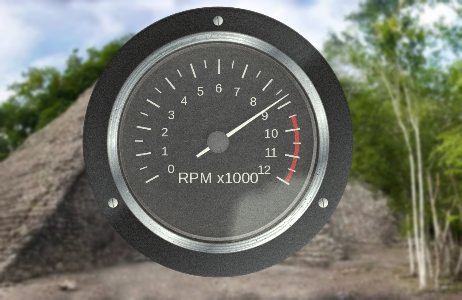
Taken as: 8750 rpm
